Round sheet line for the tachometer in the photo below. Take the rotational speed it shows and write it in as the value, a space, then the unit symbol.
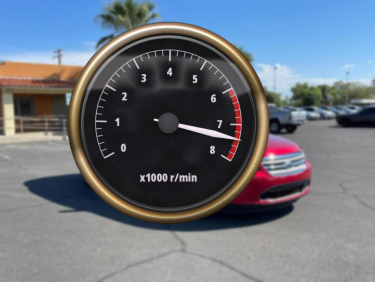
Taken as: 7400 rpm
